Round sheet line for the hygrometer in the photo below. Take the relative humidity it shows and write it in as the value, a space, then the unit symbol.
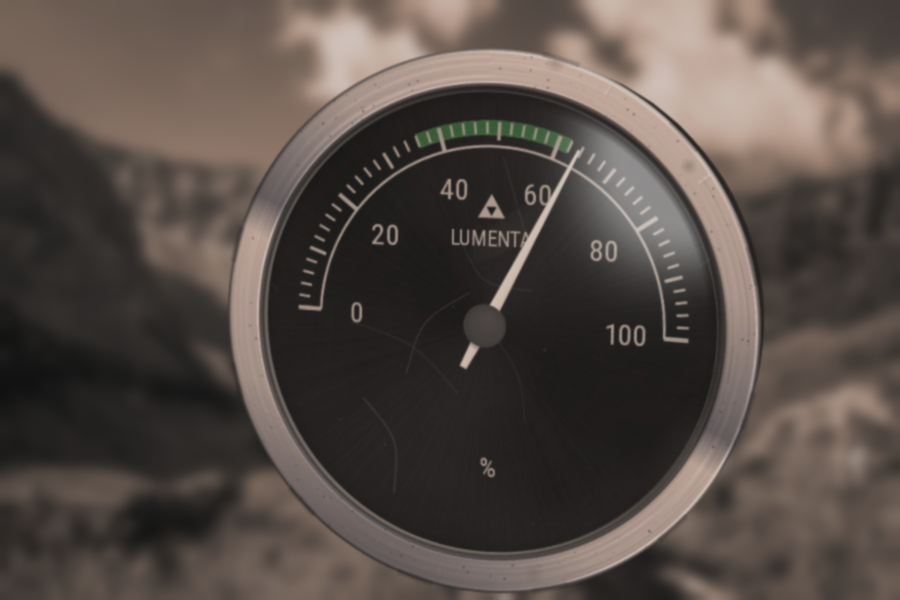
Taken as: 64 %
